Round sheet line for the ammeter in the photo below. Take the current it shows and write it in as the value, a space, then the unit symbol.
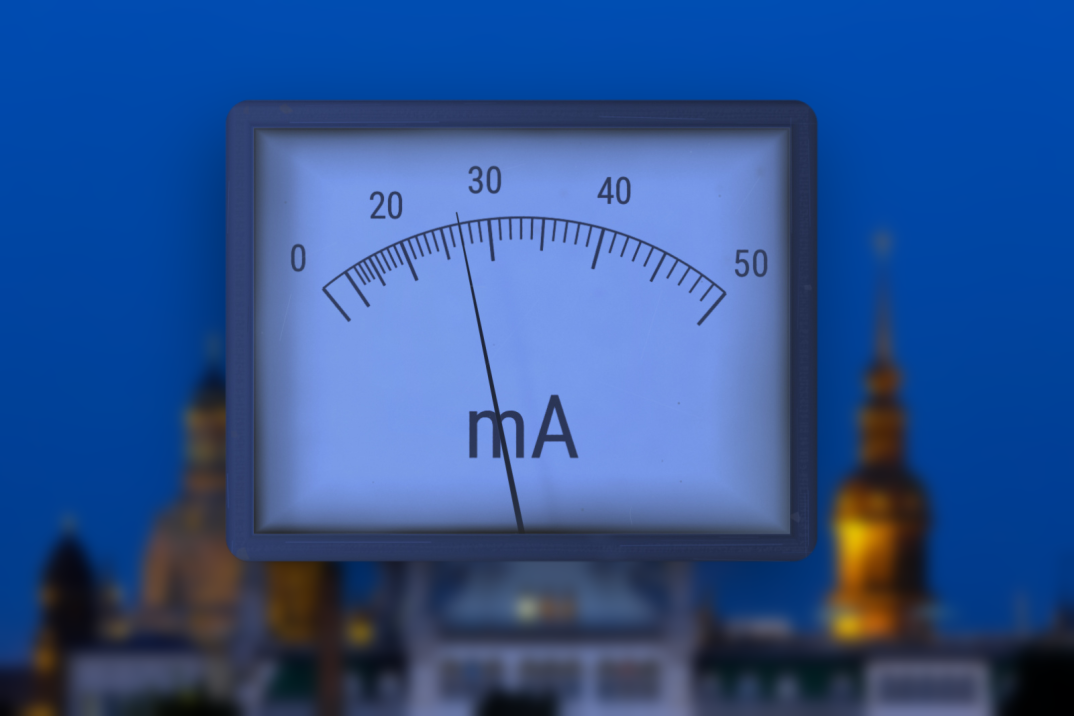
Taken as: 27 mA
